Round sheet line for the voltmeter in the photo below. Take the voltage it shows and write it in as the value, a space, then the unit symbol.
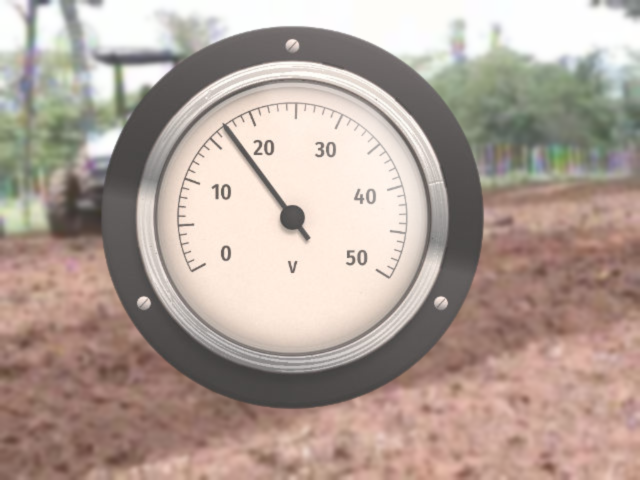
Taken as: 17 V
